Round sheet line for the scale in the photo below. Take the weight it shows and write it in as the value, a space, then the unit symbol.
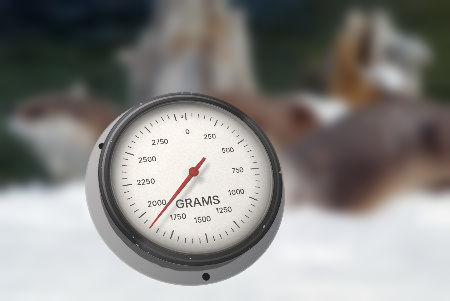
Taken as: 1900 g
